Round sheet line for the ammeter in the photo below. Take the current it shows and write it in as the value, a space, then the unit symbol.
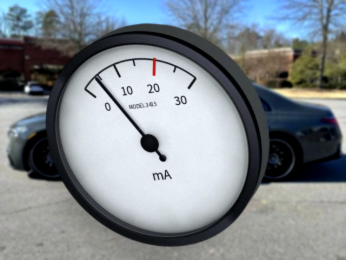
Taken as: 5 mA
